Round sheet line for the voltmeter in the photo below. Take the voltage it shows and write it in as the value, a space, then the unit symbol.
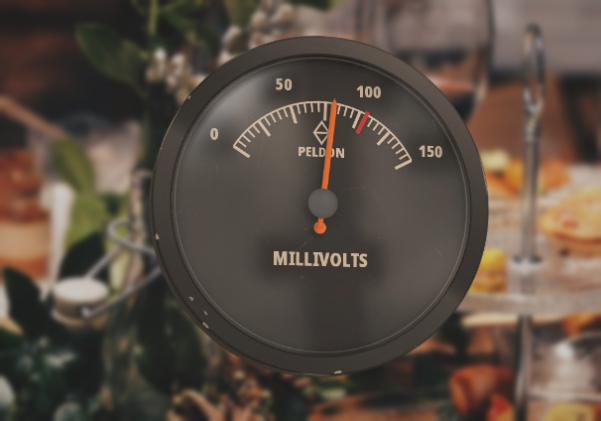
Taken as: 80 mV
